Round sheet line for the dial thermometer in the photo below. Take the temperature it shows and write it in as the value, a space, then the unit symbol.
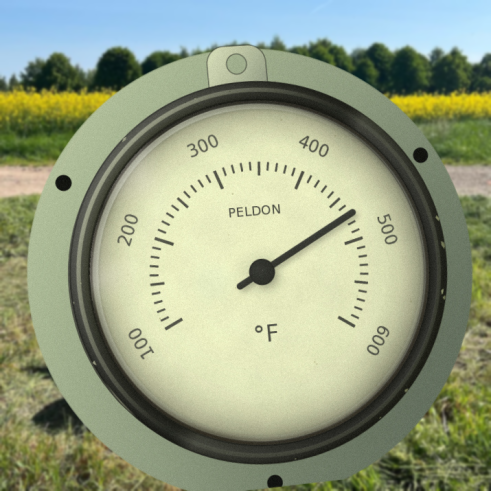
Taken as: 470 °F
